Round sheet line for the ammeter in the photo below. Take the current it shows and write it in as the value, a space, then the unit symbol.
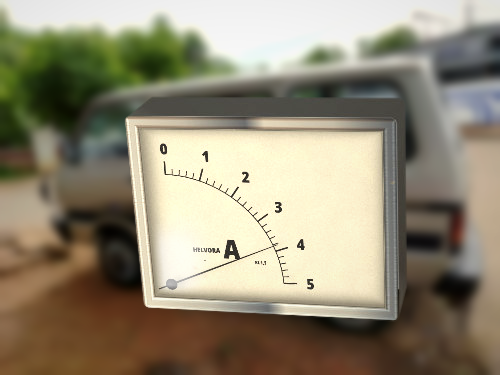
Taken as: 3.8 A
